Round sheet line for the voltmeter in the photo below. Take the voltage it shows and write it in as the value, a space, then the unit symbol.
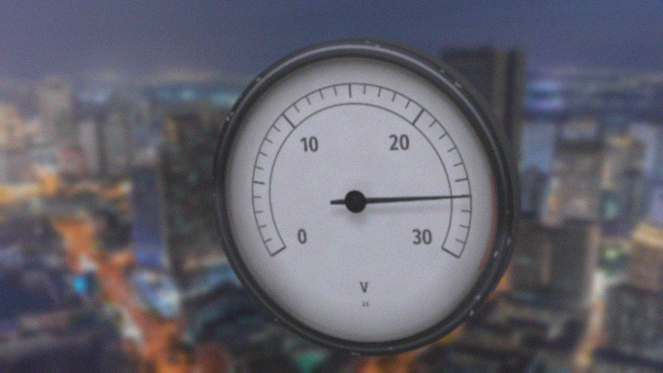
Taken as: 26 V
